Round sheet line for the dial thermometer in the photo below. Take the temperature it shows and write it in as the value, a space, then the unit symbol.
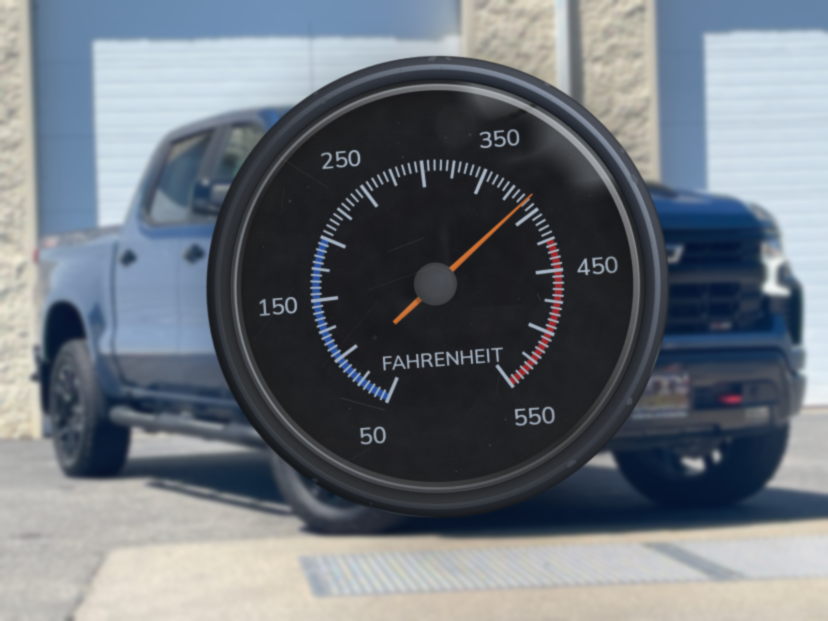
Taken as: 390 °F
